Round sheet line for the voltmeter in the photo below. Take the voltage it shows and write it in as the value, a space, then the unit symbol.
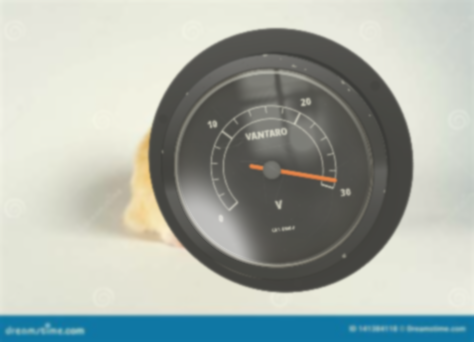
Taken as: 29 V
